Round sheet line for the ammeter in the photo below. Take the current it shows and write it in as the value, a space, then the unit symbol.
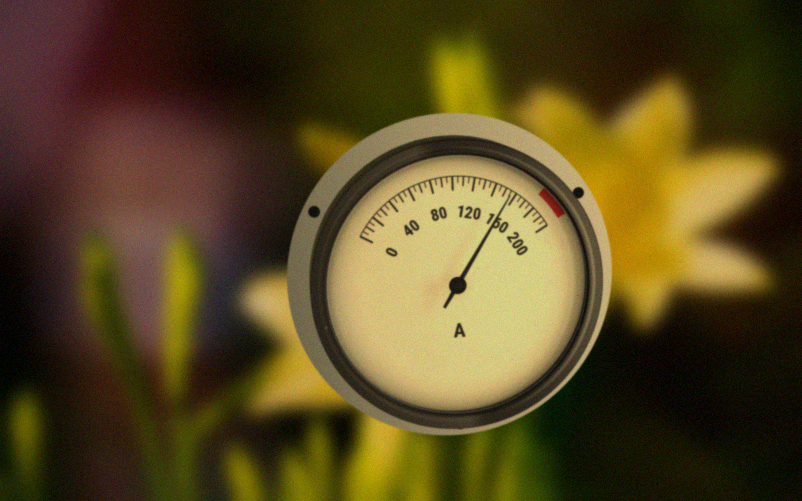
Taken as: 155 A
